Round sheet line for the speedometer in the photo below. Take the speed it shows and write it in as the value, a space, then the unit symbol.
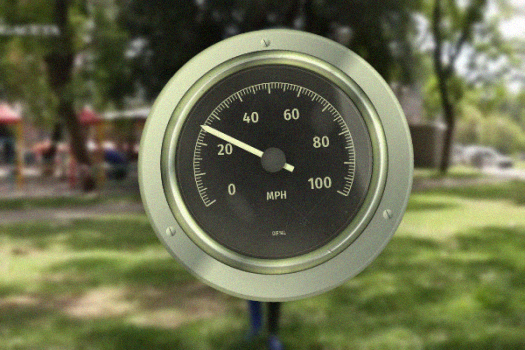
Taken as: 25 mph
